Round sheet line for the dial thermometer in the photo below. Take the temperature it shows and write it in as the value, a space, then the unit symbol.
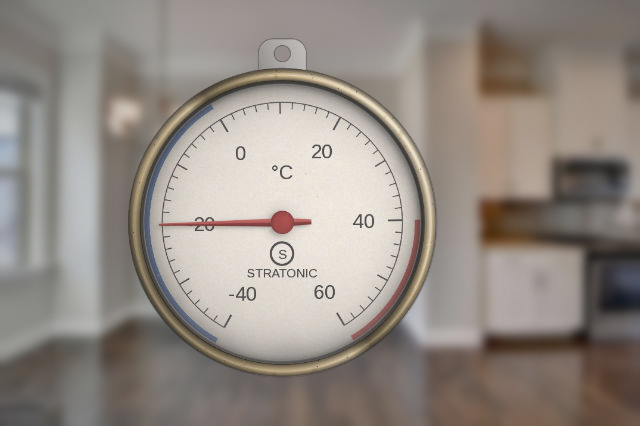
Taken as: -20 °C
